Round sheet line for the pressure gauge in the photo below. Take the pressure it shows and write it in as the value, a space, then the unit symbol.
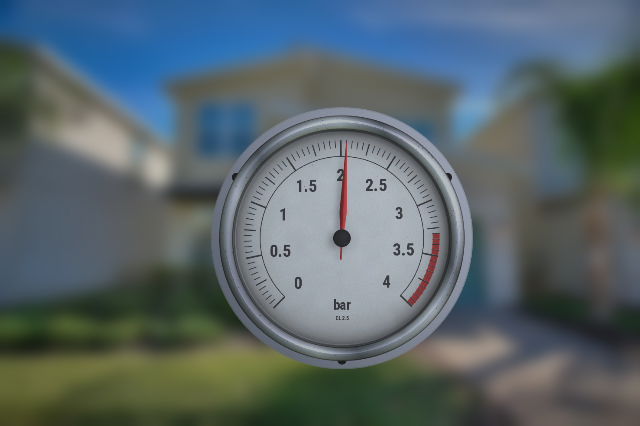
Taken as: 2.05 bar
